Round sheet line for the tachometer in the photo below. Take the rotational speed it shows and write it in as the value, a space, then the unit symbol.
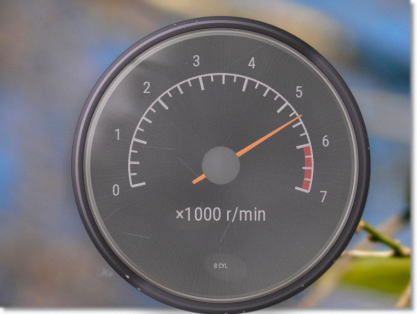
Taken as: 5375 rpm
